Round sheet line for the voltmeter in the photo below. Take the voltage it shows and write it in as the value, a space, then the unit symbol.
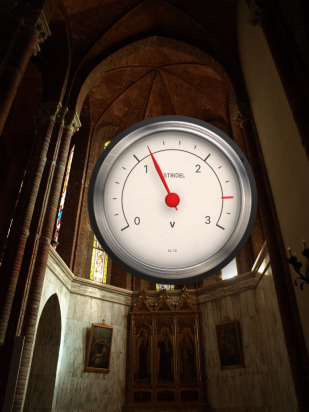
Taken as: 1.2 V
